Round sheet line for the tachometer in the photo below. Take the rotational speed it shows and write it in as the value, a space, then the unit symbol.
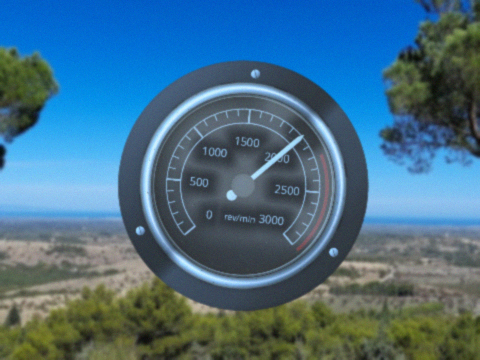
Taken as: 2000 rpm
